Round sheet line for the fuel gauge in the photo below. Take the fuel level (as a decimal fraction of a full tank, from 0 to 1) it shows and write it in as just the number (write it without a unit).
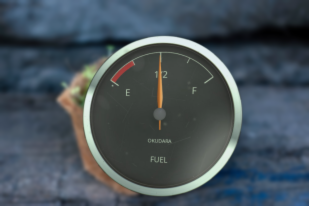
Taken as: 0.5
